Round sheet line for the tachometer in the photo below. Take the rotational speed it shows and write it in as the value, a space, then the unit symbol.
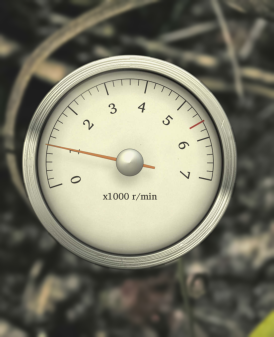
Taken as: 1000 rpm
